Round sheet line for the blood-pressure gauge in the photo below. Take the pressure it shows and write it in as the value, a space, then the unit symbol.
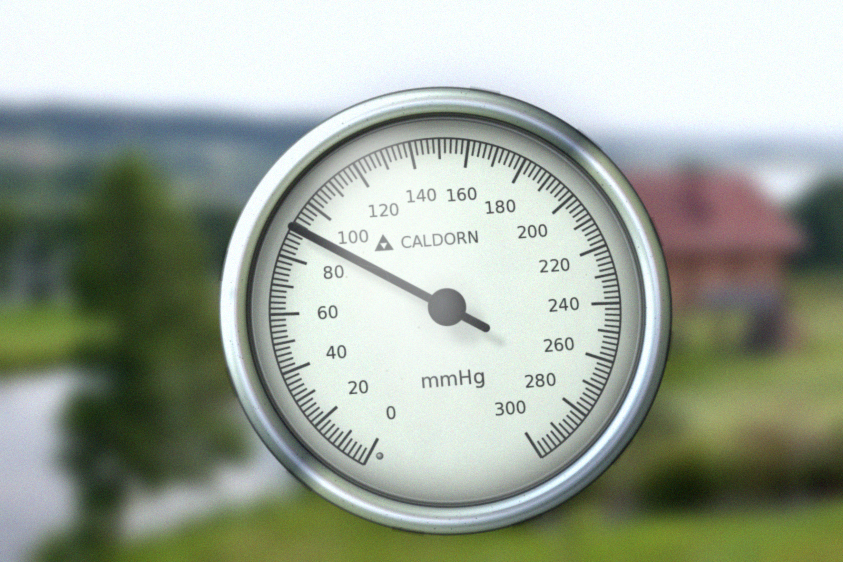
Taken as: 90 mmHg
